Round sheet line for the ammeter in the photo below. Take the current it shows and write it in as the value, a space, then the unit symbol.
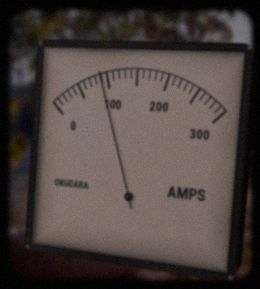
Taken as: 90 A
